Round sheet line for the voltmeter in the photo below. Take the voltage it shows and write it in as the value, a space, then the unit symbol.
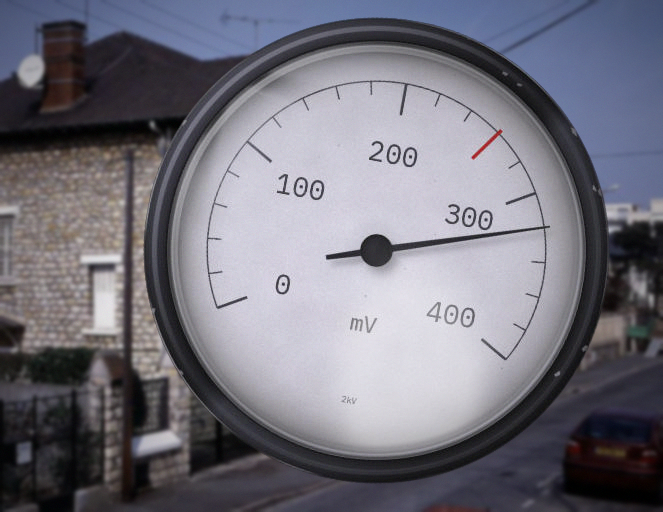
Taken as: 320 mV
